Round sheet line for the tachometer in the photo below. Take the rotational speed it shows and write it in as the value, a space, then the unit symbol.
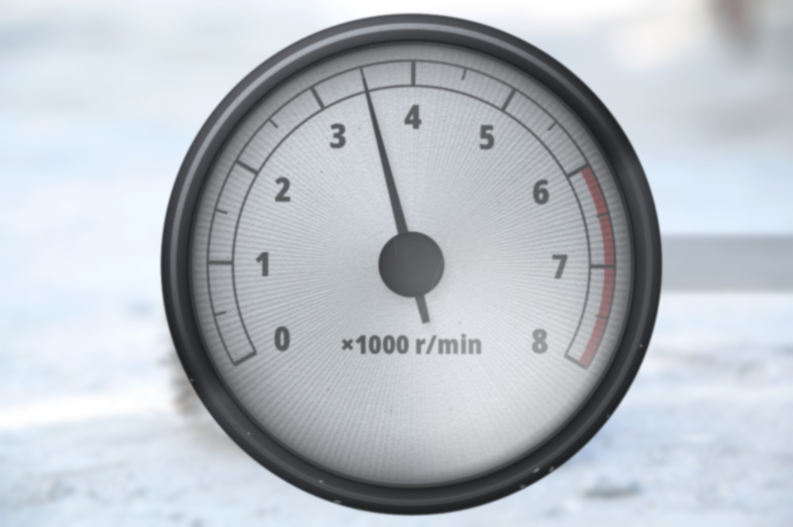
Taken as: 3500 rpm
